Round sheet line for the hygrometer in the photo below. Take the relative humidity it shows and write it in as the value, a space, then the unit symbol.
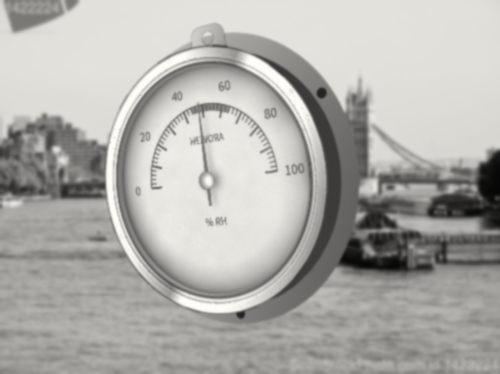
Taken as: 50 %
